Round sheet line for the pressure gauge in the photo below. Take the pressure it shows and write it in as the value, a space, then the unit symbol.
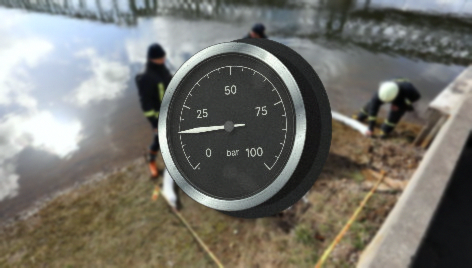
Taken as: 15 bar
